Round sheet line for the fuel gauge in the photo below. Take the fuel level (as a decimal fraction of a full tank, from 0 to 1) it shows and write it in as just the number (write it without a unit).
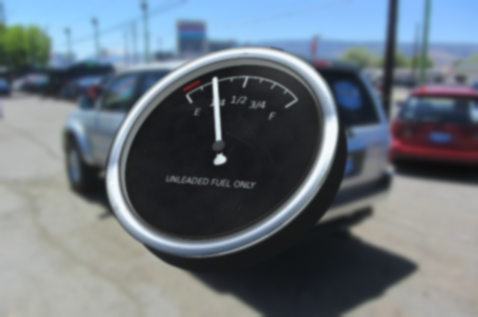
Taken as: 0.25
